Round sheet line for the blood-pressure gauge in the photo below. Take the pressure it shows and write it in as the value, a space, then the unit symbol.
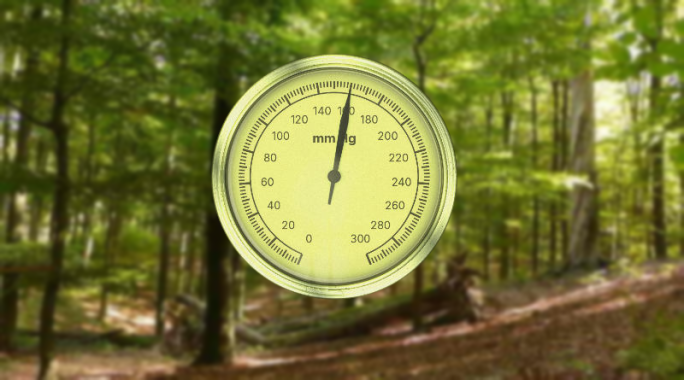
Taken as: 160 mmHg
